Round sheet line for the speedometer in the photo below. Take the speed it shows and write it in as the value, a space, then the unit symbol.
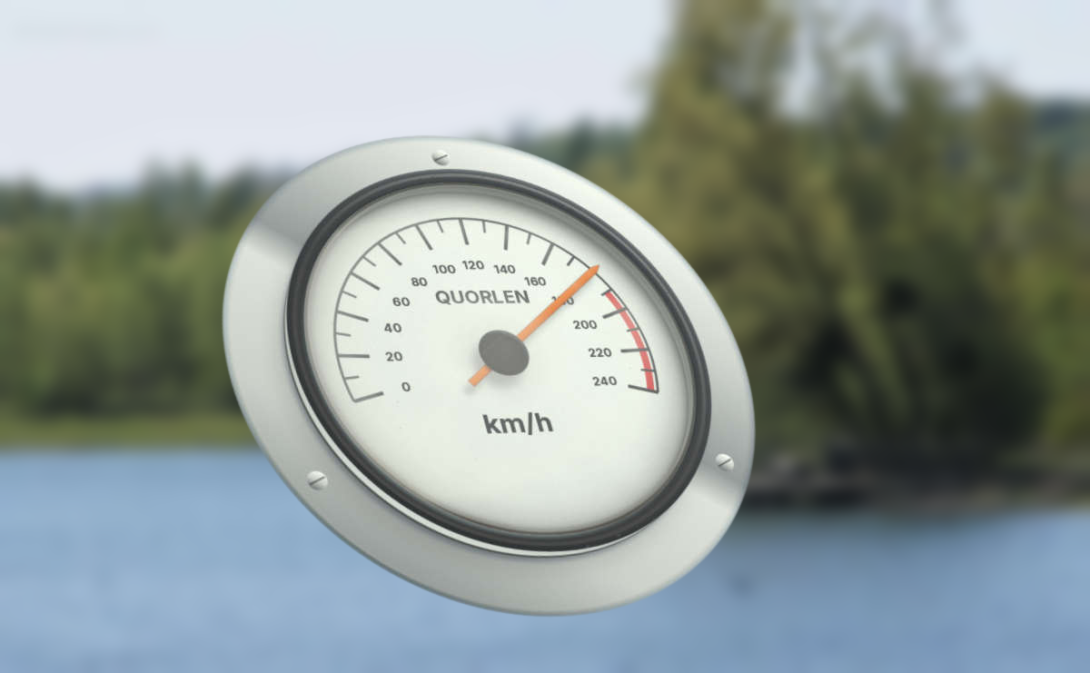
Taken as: 180 km/h
